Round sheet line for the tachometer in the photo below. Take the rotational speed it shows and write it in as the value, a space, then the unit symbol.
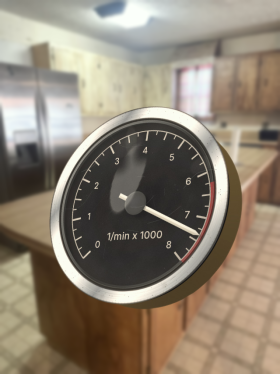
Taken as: 7375 rpm
